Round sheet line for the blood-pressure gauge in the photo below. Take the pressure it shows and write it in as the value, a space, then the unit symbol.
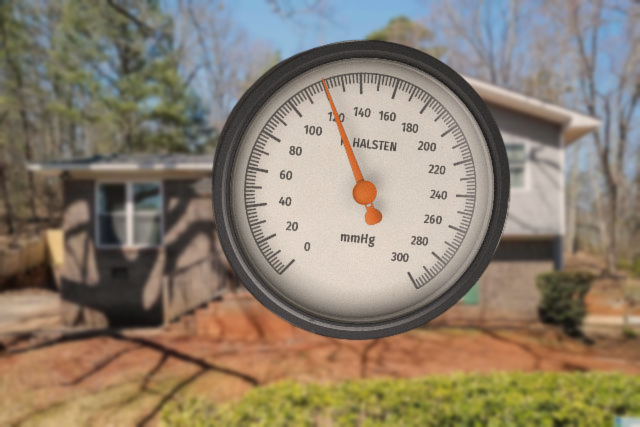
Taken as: 120 mmHg
